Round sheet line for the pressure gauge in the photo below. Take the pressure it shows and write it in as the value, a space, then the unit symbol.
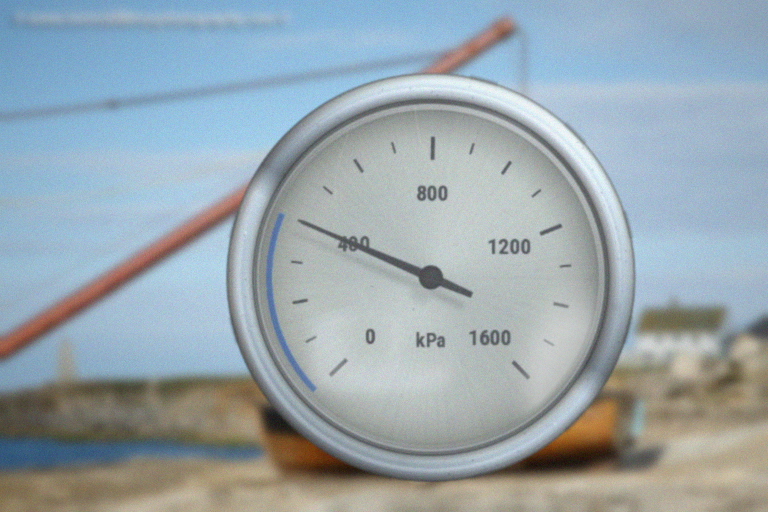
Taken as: 400 kPa
